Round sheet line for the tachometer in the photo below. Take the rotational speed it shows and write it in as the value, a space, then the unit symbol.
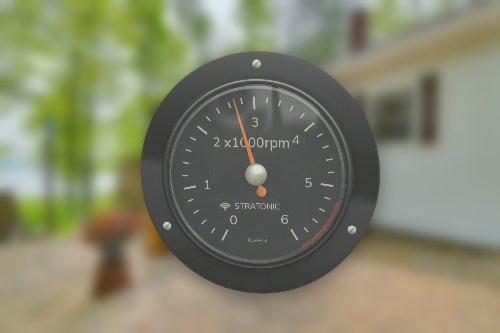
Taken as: 2700 rpm
